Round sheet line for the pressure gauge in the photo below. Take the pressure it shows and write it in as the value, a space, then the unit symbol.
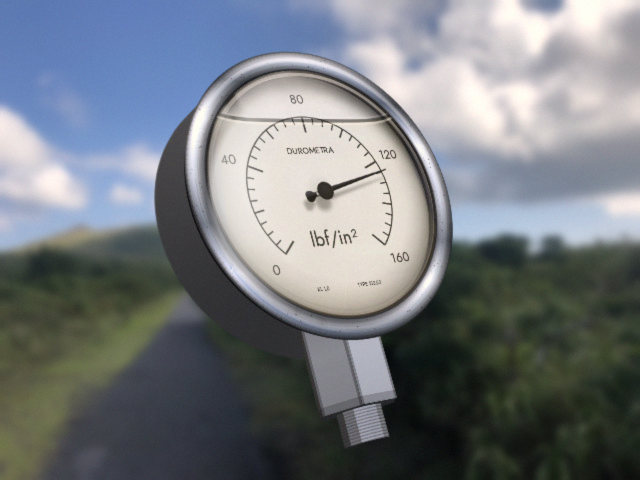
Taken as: 125 psi
